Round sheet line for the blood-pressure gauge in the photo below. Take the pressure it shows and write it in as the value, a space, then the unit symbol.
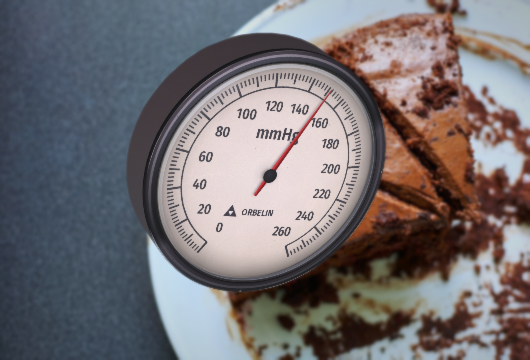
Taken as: 150 mmHg
